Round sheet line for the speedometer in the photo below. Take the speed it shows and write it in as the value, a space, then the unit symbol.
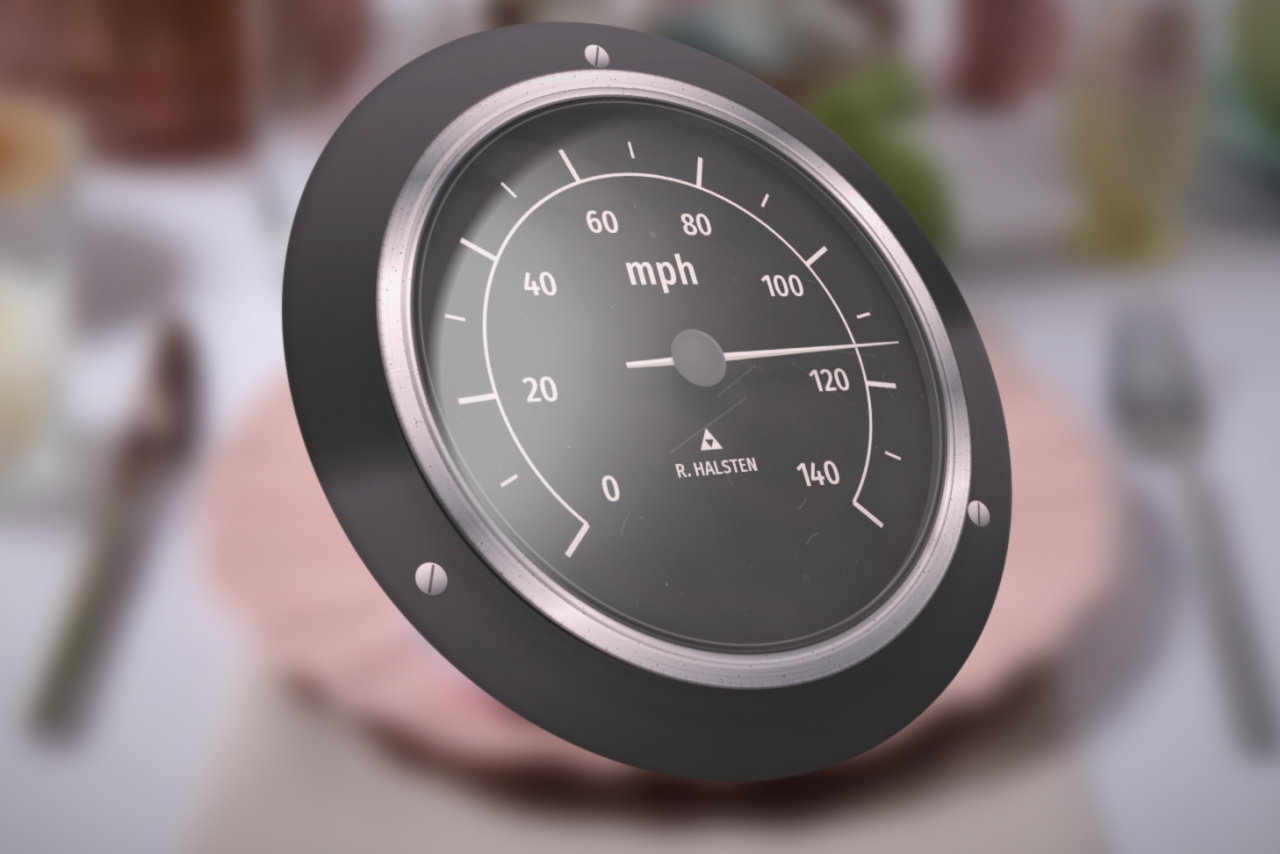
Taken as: 115 mph
